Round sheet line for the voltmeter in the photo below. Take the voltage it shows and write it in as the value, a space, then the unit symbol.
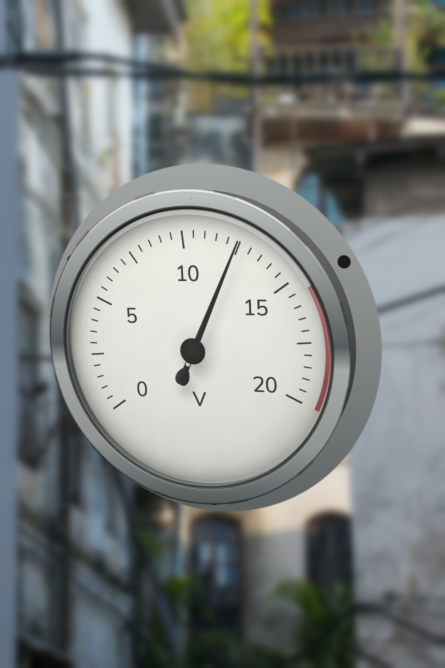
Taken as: 12.5 V
